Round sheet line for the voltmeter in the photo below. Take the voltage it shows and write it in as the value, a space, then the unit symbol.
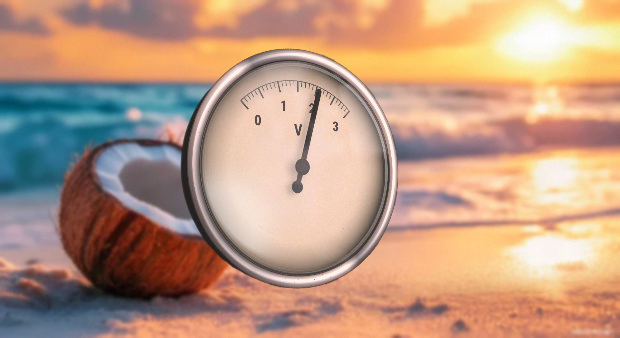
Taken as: 2 V
